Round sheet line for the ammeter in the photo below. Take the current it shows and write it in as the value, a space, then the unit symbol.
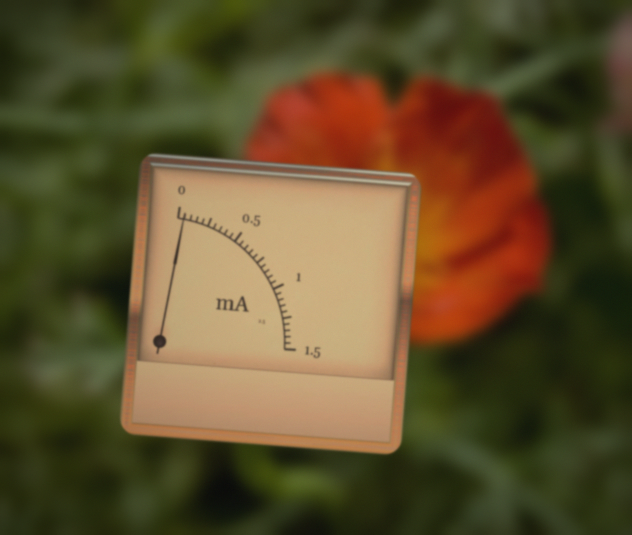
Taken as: 0.05 mA
